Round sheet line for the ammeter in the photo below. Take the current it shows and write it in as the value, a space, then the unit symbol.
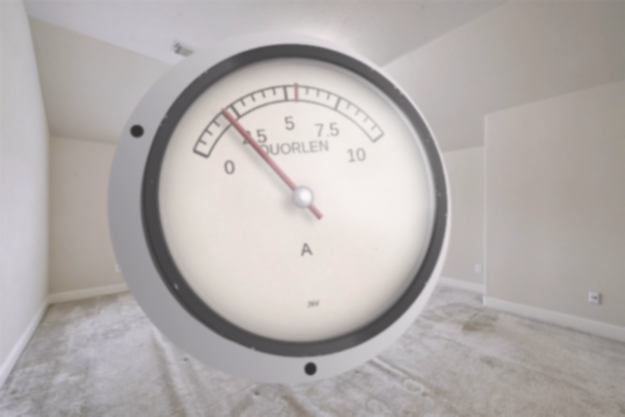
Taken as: 2 A
